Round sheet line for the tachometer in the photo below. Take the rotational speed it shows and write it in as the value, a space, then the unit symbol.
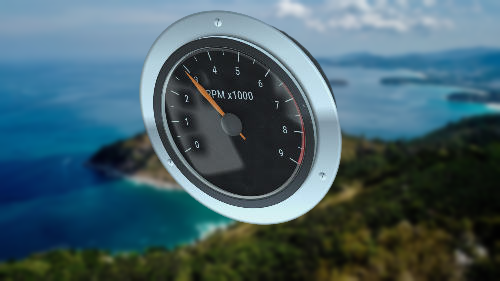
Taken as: 3000 rpm
